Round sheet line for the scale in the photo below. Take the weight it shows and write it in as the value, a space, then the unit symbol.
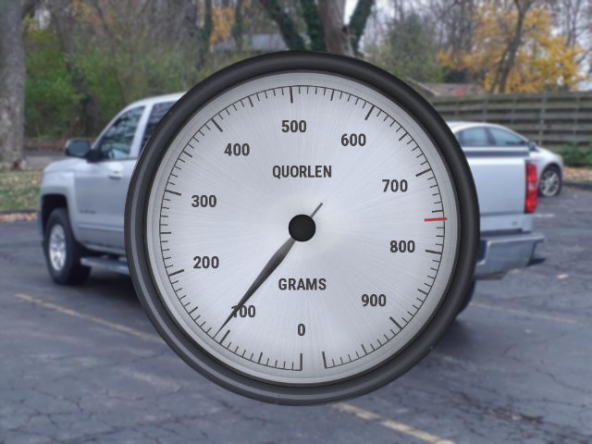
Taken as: 110 g
